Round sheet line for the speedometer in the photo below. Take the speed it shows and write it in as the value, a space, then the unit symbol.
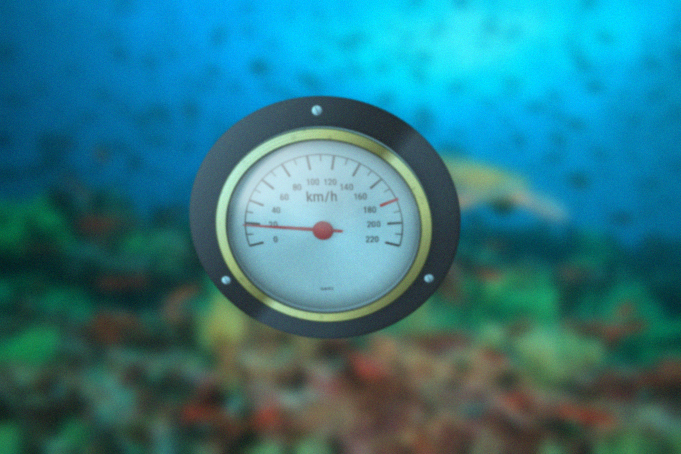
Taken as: 20 km/h
